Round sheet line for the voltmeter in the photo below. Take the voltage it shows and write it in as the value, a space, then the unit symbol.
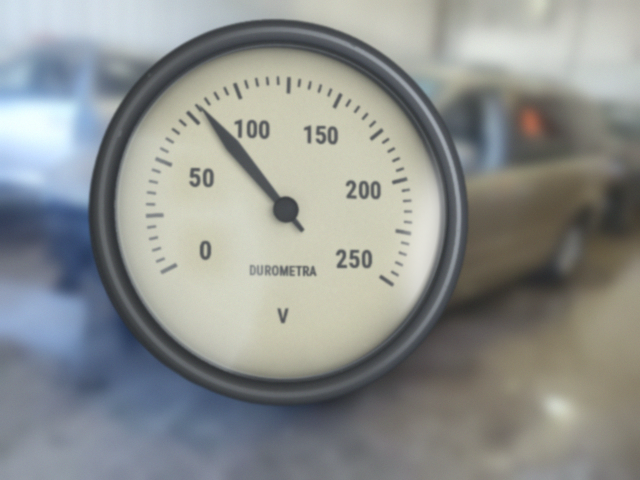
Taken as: 80 V
